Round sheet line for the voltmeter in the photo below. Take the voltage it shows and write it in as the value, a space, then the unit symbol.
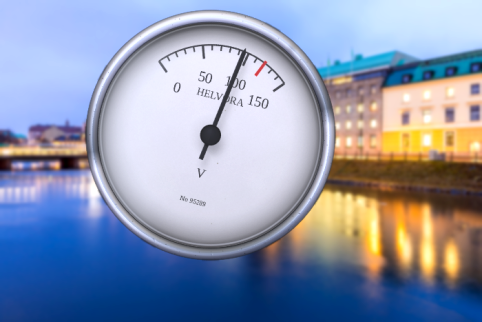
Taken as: 95 V
